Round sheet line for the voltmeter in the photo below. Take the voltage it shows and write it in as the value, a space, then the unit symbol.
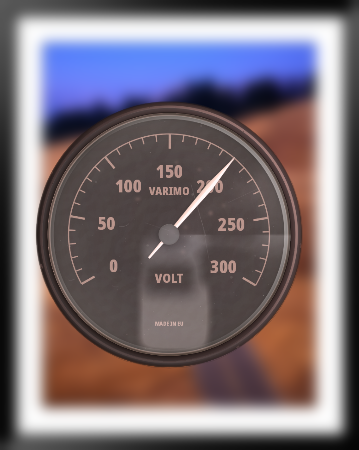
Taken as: 200 V
